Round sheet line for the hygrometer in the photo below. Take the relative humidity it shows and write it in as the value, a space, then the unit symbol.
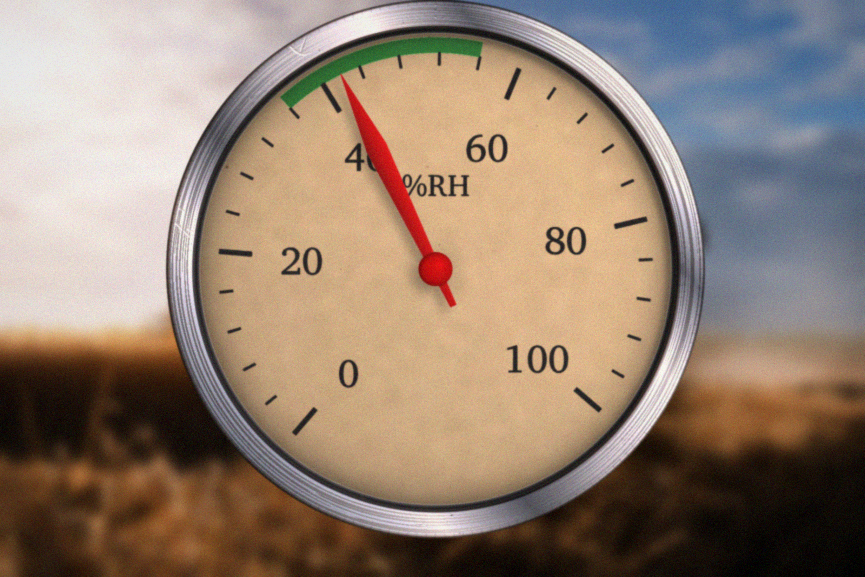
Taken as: 42 %
